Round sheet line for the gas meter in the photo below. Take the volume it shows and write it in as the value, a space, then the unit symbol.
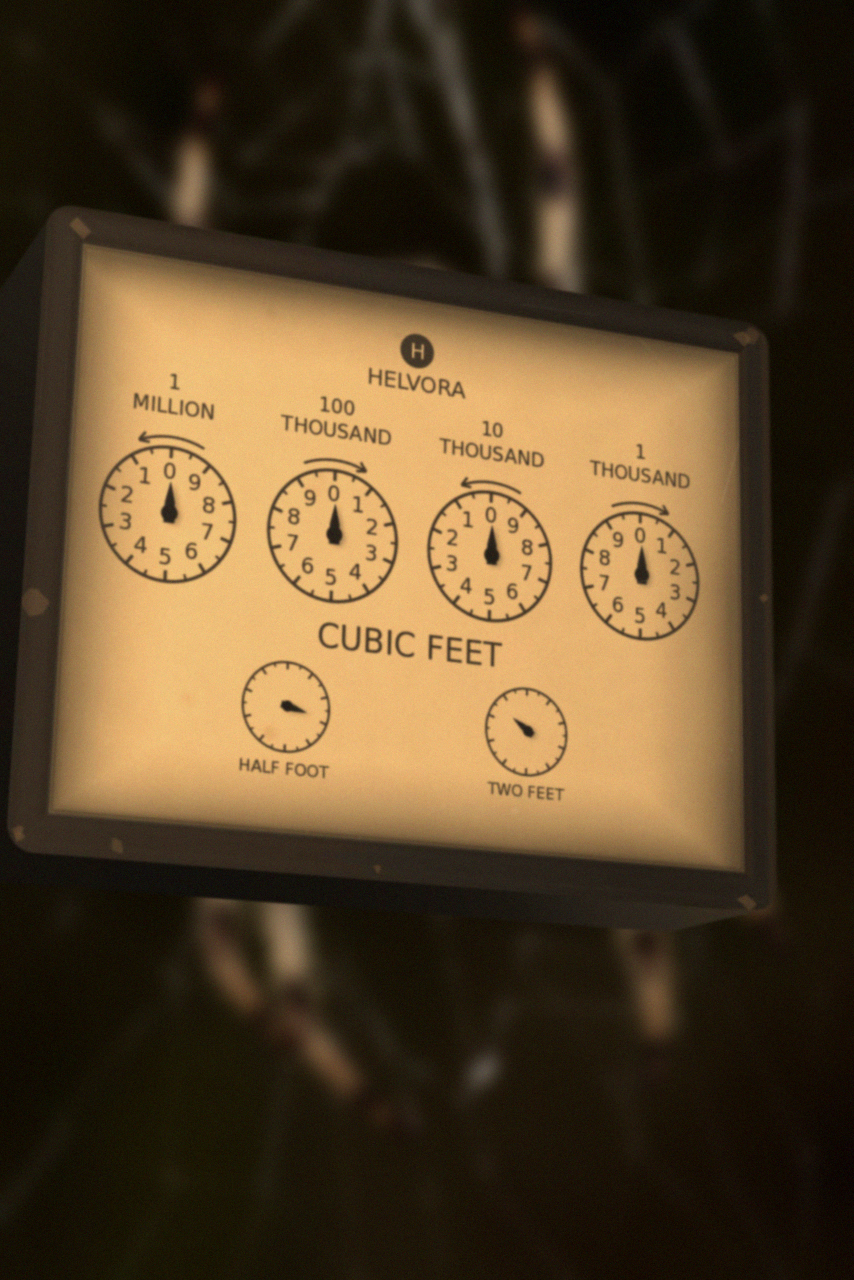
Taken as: 0 ft³
